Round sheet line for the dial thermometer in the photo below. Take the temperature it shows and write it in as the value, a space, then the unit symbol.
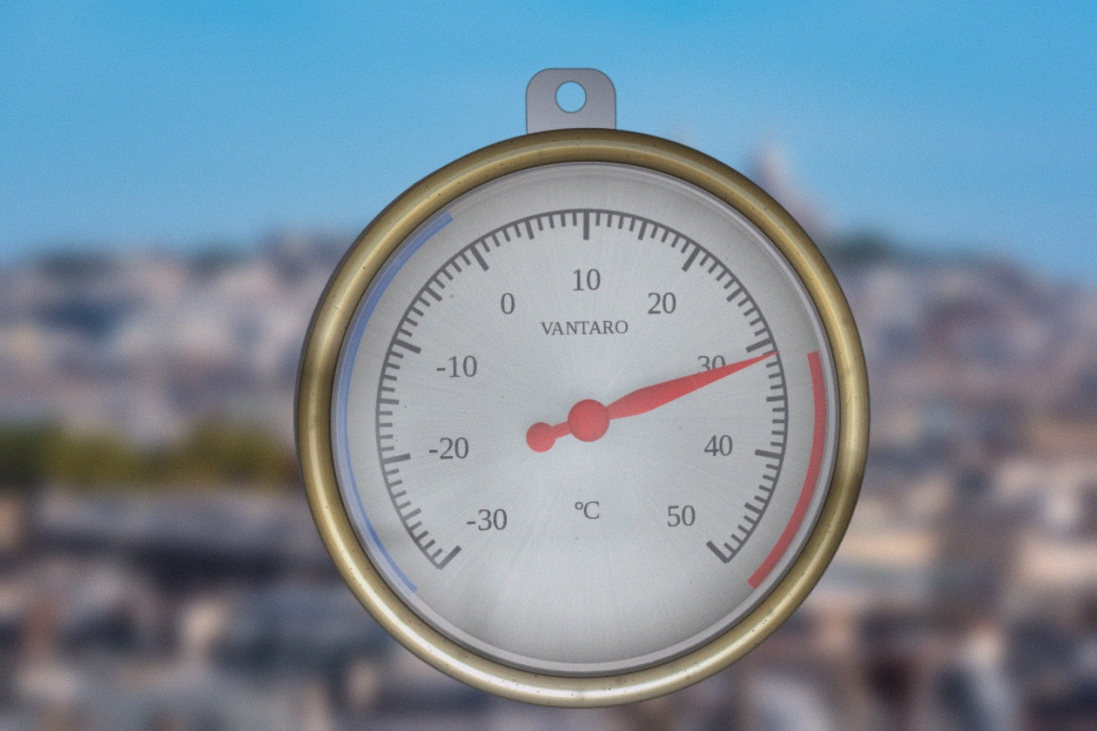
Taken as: 31 °C
